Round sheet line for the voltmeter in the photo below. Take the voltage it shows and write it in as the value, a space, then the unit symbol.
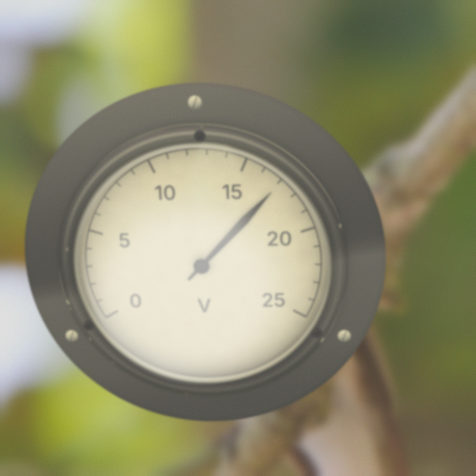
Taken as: 17 V
